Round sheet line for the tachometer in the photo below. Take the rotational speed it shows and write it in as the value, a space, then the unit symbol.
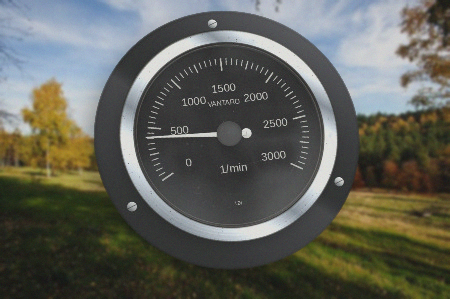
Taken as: 400 rpm
